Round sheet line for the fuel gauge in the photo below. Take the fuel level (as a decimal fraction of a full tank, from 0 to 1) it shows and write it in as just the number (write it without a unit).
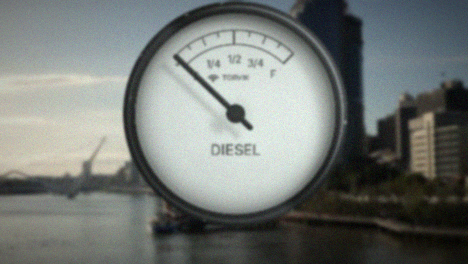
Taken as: 0
